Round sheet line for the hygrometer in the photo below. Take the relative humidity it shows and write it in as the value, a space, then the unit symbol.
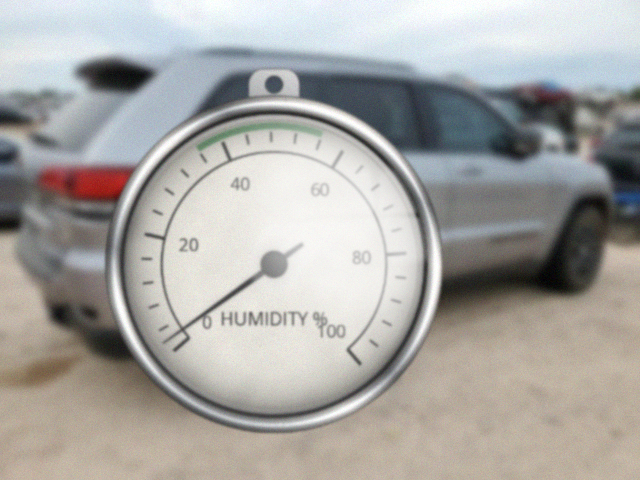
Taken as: 2 %
